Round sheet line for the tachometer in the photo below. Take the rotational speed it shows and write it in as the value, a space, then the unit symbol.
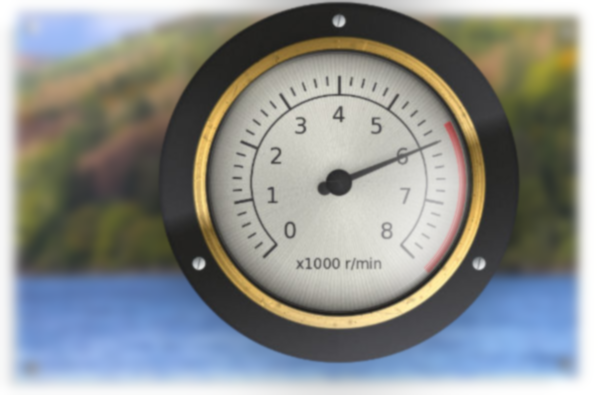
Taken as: 6000 rpm
